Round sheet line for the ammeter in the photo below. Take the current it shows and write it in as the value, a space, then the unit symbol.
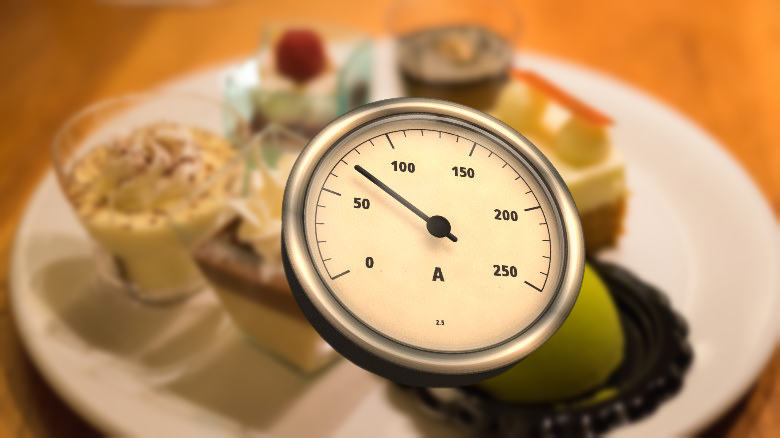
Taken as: 70 A
